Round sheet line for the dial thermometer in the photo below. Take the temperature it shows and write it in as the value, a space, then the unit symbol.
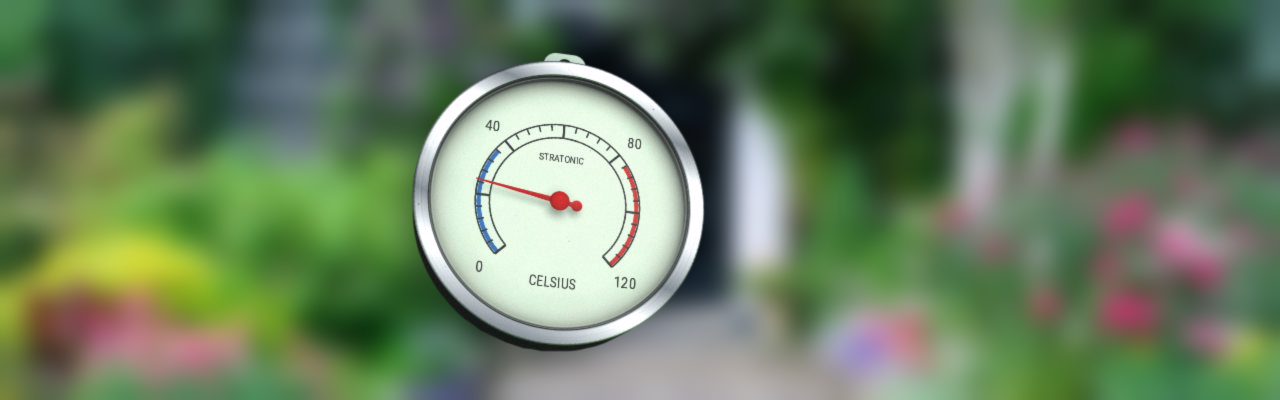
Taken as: 24 °C
